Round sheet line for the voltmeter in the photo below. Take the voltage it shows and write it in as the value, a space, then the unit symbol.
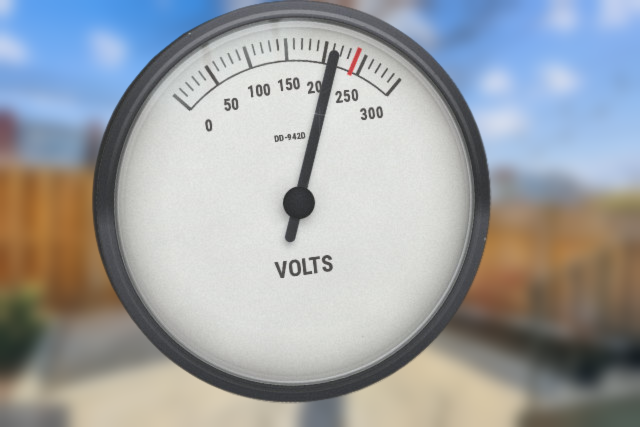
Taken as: 210 V
